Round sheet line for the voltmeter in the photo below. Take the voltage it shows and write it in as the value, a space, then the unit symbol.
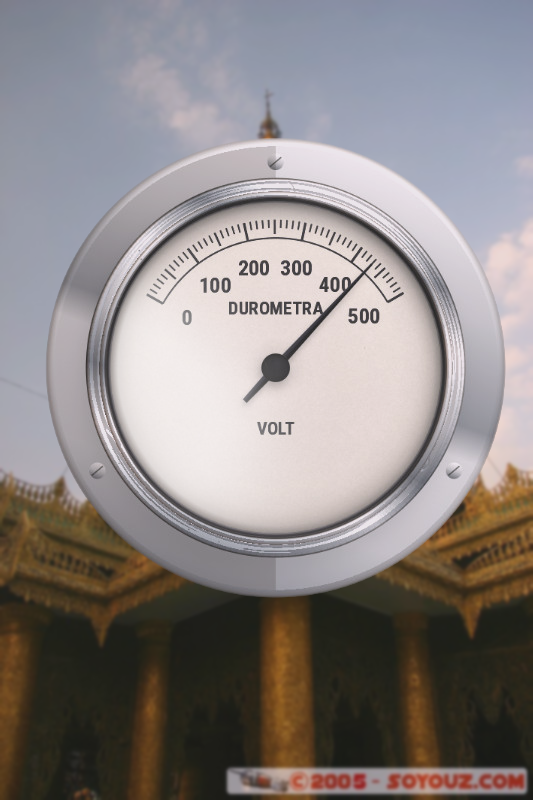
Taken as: 430 V
